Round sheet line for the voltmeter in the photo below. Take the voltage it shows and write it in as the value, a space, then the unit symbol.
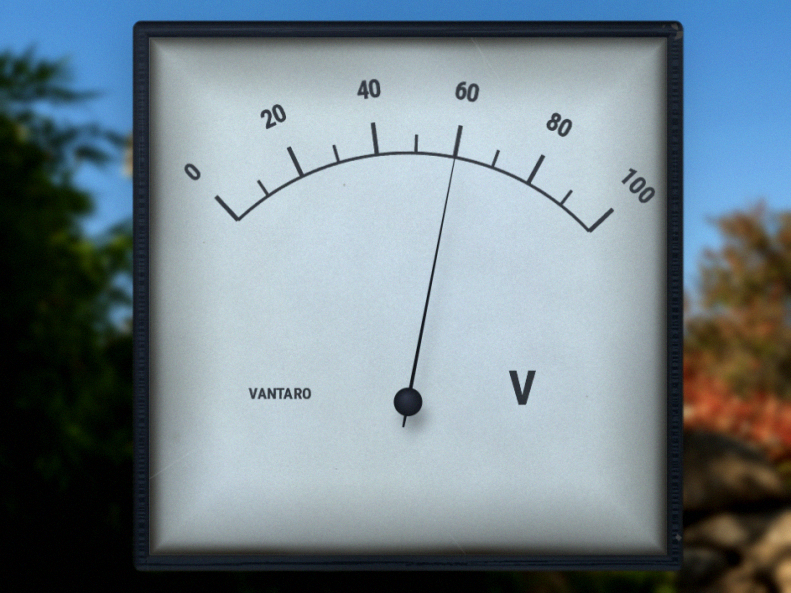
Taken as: 60 V
